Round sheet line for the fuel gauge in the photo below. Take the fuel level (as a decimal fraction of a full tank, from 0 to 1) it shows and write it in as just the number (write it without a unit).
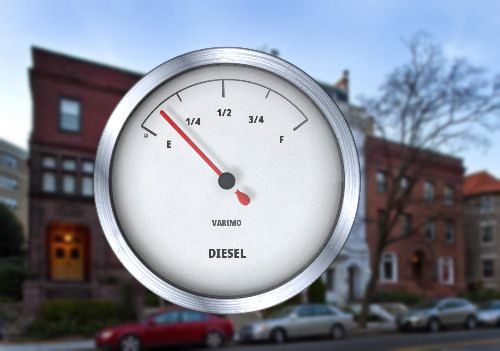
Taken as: 0.125
